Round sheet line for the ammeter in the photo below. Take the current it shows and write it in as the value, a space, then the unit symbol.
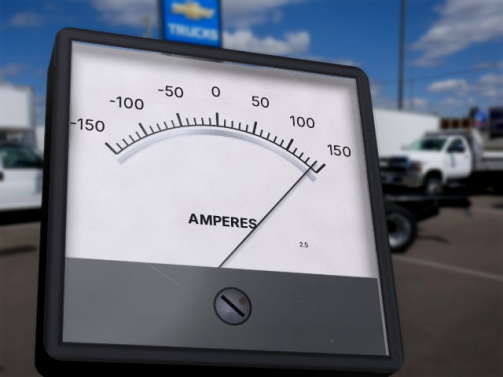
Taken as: 140 A
